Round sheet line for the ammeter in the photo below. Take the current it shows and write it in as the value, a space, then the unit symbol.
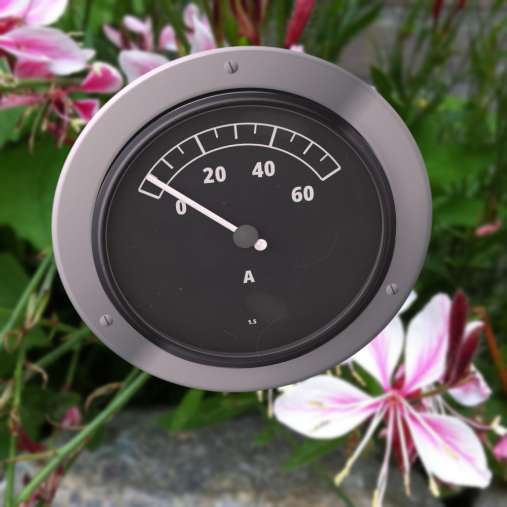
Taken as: 5 A
